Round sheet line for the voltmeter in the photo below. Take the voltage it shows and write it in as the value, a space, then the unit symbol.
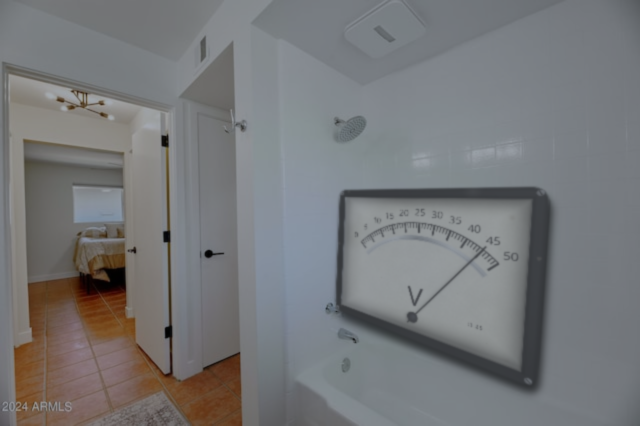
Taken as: 45 V
